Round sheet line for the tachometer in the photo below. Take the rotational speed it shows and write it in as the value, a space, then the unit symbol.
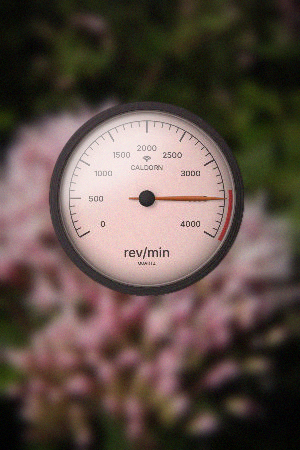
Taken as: 3500 rpm
